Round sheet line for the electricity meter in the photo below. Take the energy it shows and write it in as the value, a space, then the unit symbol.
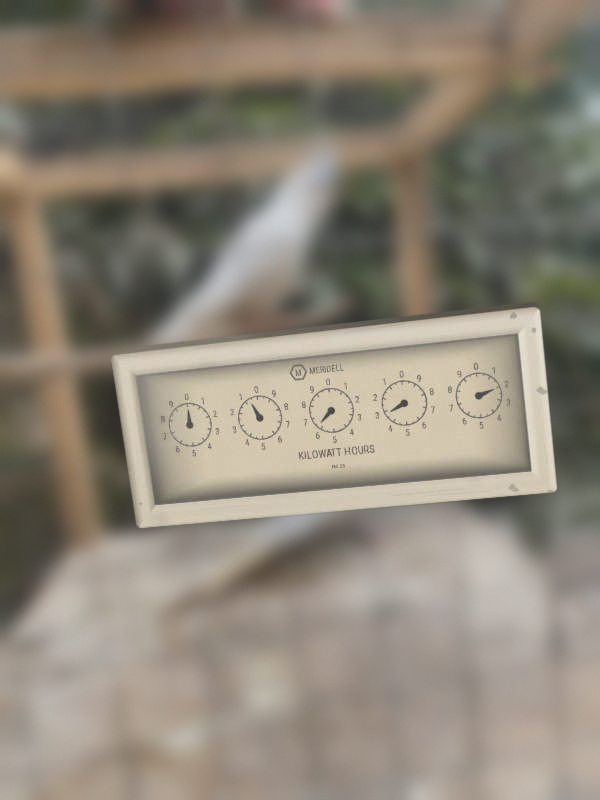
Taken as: 632 kWh
